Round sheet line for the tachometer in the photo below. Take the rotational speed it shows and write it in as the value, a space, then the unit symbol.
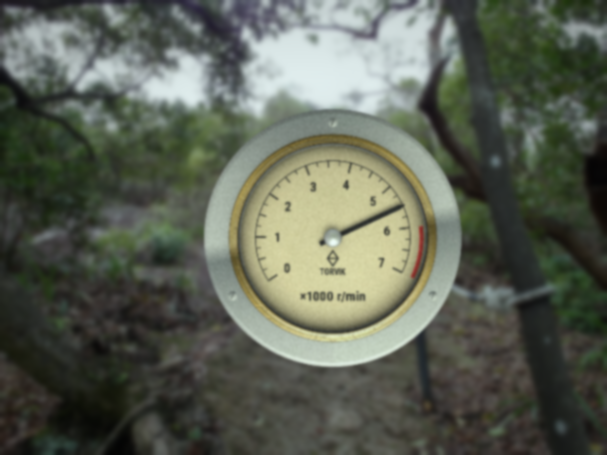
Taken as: 5500 rpm
